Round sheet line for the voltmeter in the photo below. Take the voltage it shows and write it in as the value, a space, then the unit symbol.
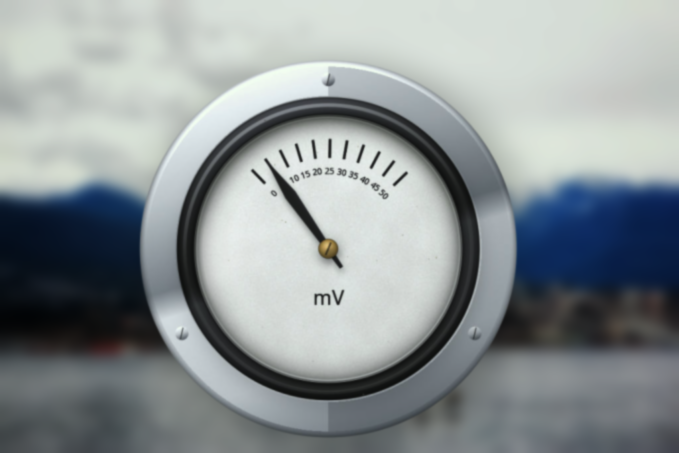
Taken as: 5 mV
